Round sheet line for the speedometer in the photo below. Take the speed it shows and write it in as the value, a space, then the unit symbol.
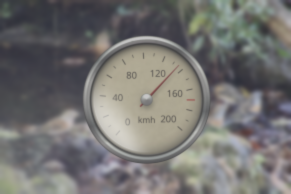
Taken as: 135 km/h
